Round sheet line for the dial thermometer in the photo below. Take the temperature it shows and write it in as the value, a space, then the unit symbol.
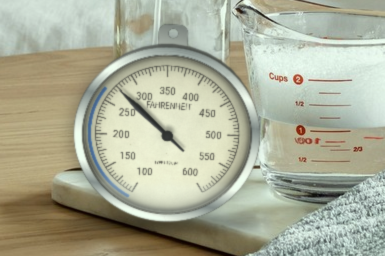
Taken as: 275 °F
